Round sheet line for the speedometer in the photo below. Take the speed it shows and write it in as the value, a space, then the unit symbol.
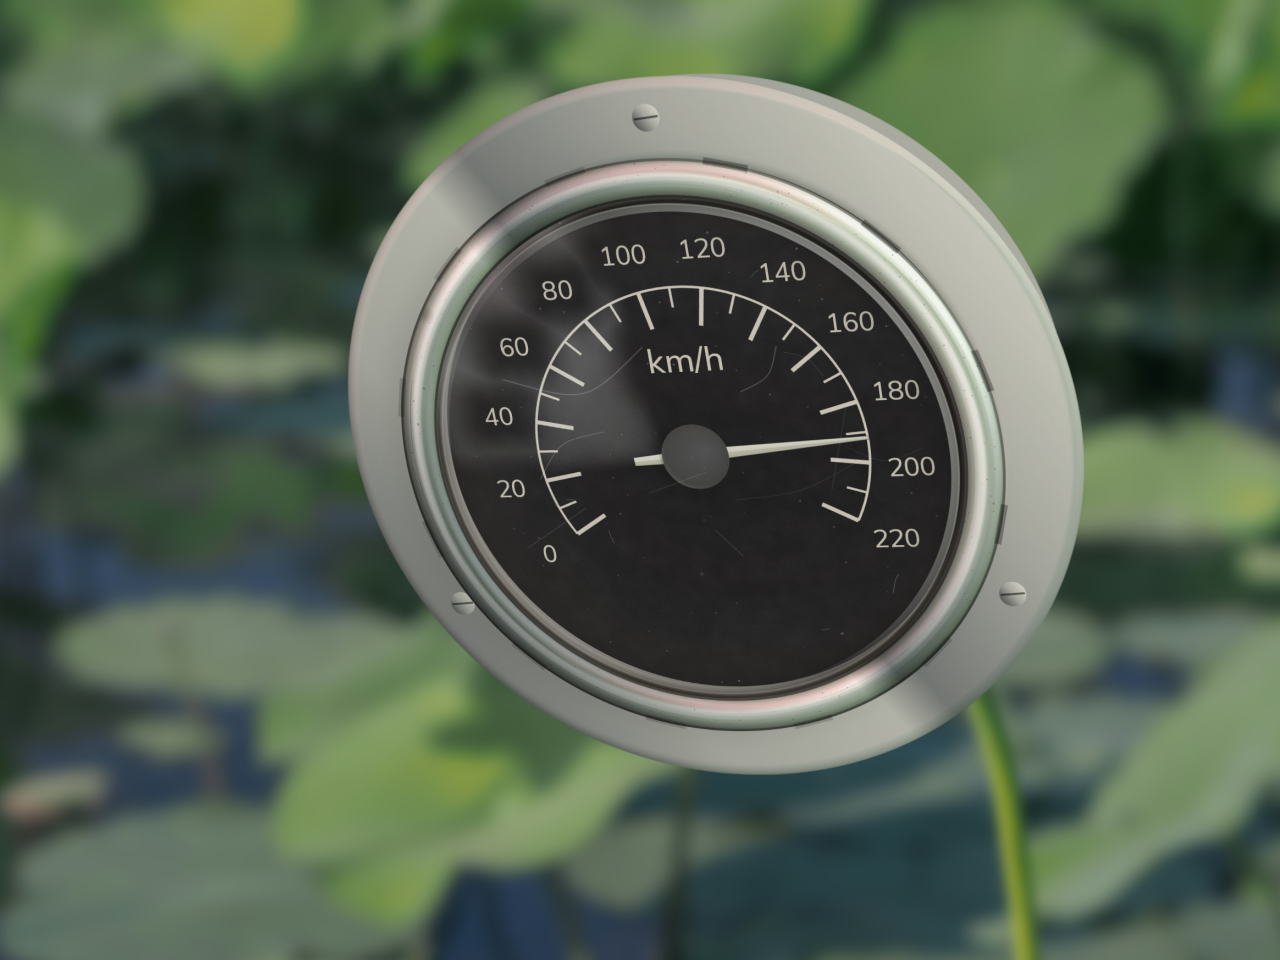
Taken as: 190 km/h
